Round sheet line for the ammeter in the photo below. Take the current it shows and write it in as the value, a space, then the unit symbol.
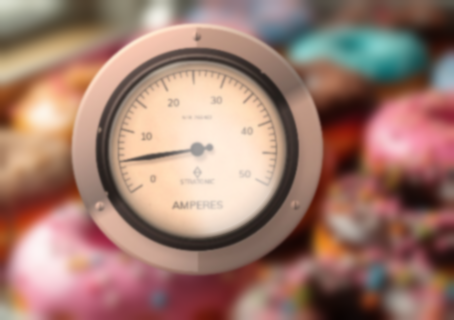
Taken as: 5 A
